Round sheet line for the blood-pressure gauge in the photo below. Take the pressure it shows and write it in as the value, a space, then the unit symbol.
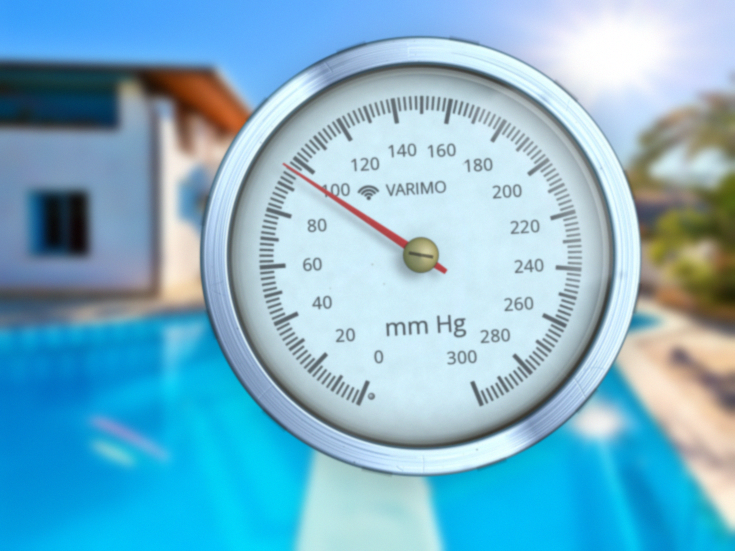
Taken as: 96 mmHg
